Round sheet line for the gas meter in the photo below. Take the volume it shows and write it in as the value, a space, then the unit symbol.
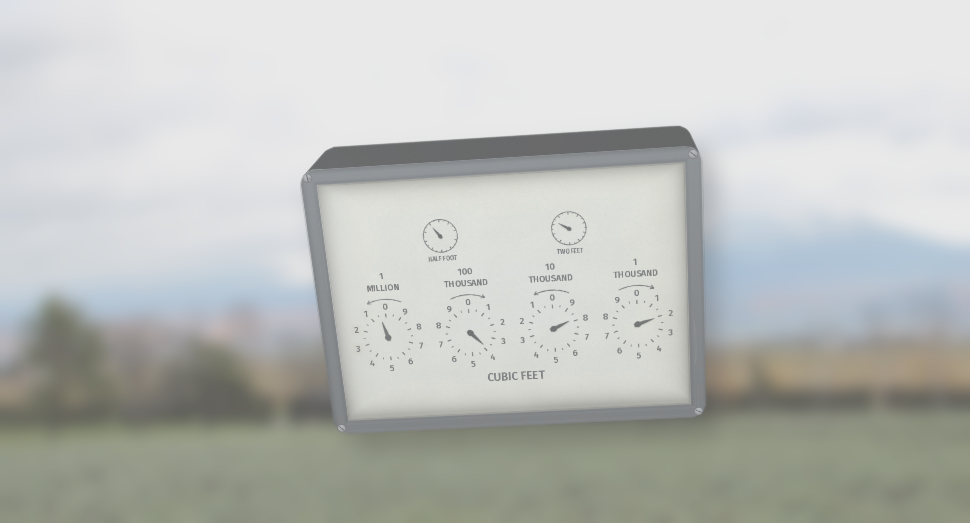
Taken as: 38200 ft³
